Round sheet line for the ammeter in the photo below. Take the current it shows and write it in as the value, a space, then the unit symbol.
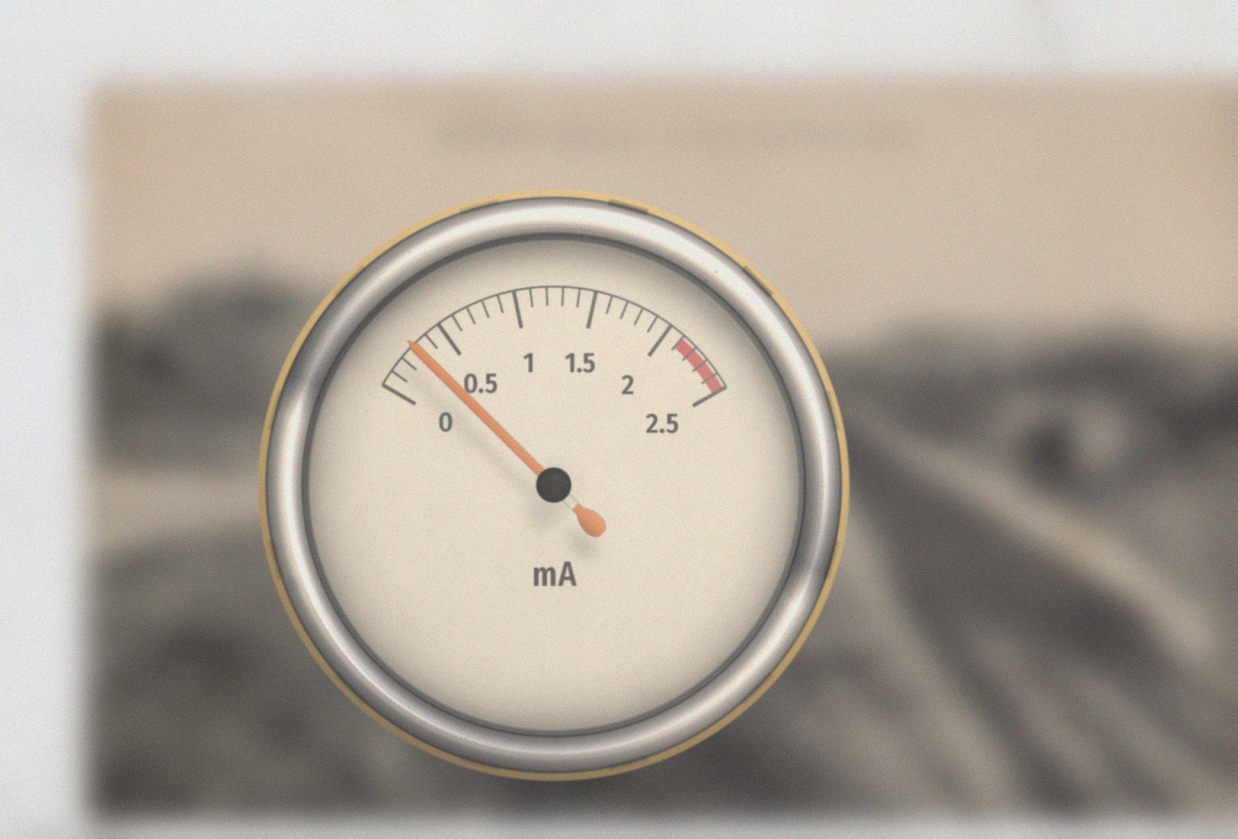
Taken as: 0.3 mA
